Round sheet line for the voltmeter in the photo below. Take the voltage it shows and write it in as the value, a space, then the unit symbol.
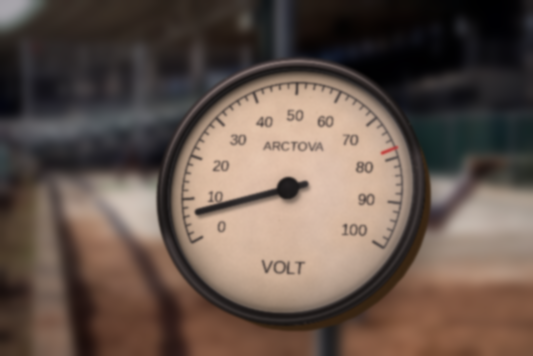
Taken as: 6 V
